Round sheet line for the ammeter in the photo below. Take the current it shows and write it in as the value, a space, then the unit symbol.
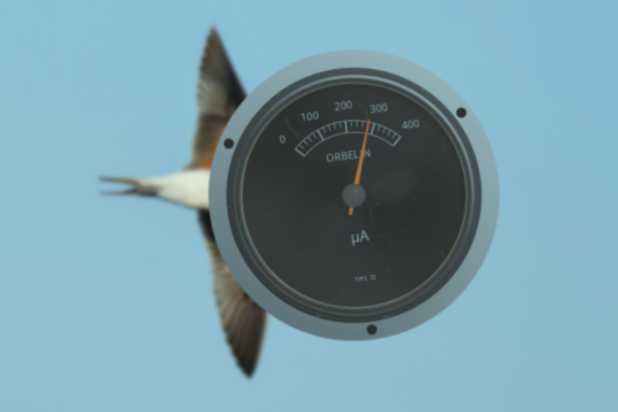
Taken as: 280 µA
